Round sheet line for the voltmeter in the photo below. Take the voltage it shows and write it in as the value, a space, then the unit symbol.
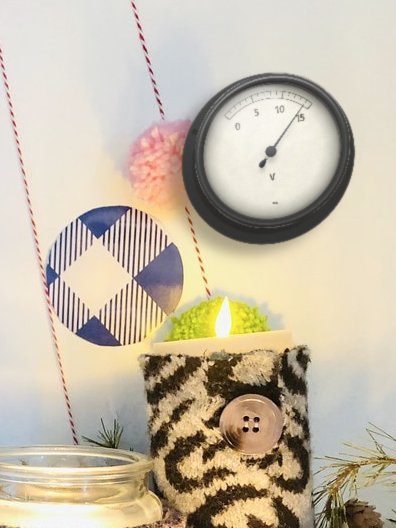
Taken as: 14 V
